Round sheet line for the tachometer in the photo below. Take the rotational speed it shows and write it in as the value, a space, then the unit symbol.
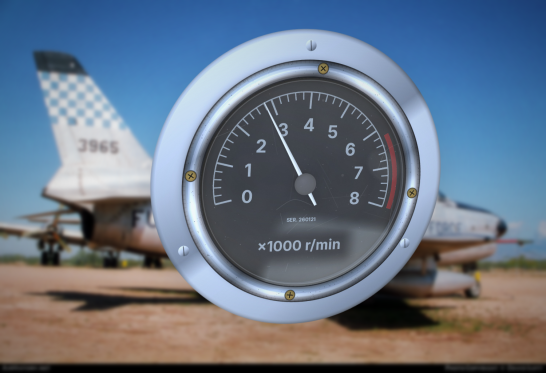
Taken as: 2800 rpm
